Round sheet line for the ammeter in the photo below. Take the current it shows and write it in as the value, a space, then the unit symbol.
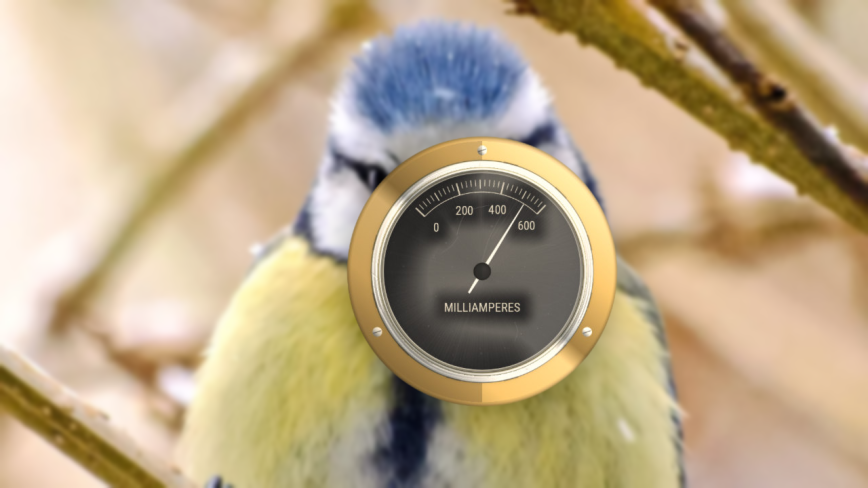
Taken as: 520 mA
